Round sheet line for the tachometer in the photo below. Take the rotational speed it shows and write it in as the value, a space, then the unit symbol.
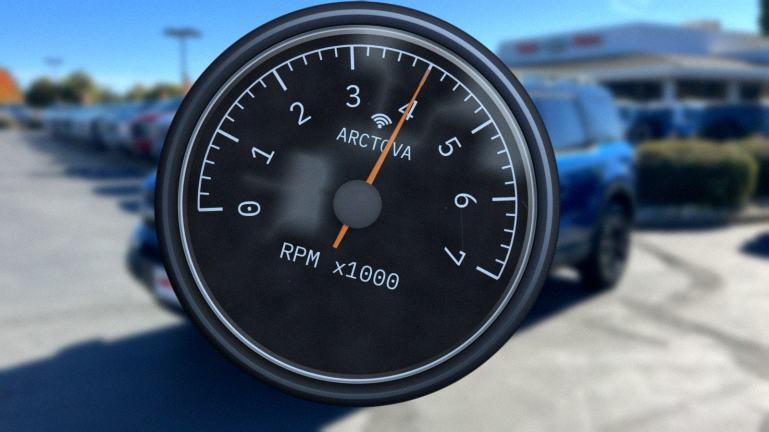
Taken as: 4000 rpm
